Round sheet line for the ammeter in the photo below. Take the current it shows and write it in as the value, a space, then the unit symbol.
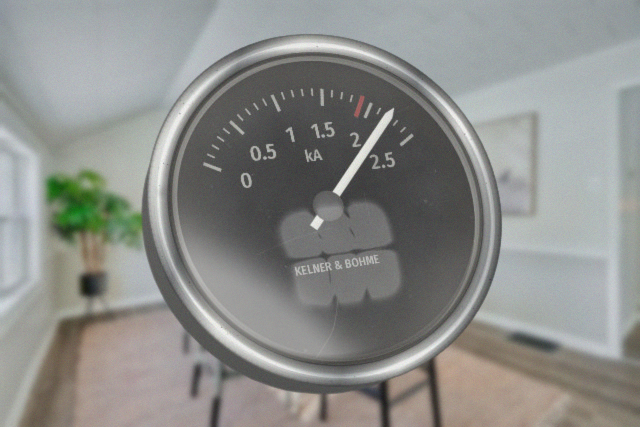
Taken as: 2.2 kA
